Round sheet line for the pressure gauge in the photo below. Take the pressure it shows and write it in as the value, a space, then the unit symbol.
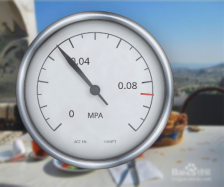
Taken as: 0.035 MPa
